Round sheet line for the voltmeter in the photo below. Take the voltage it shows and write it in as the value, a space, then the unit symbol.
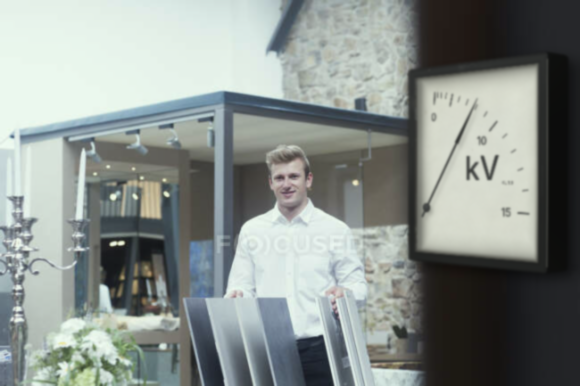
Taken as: 8 kV
